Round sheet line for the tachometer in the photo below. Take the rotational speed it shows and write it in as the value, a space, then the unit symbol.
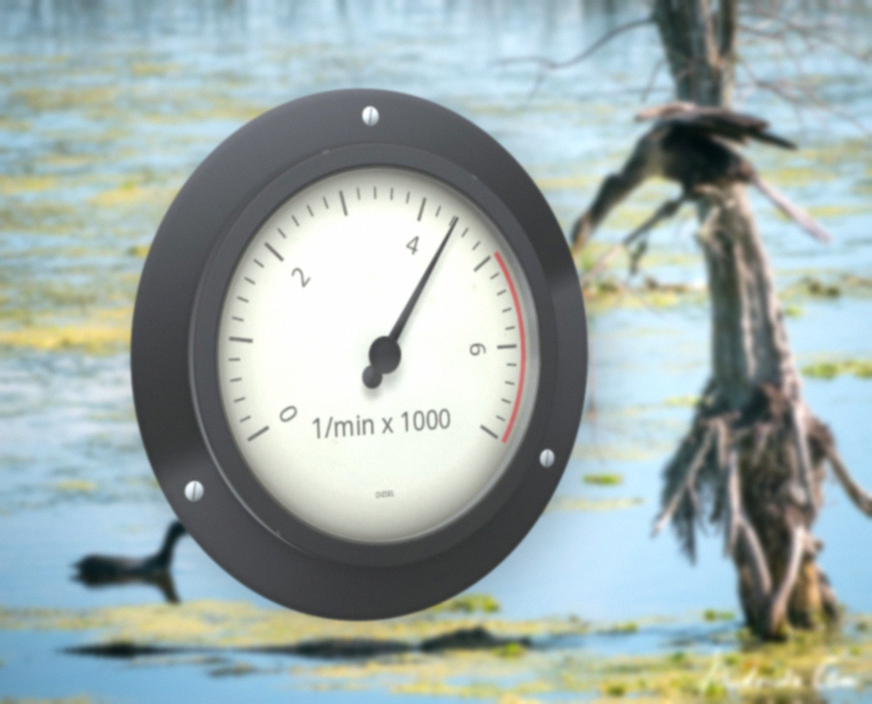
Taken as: 4400 rpm
